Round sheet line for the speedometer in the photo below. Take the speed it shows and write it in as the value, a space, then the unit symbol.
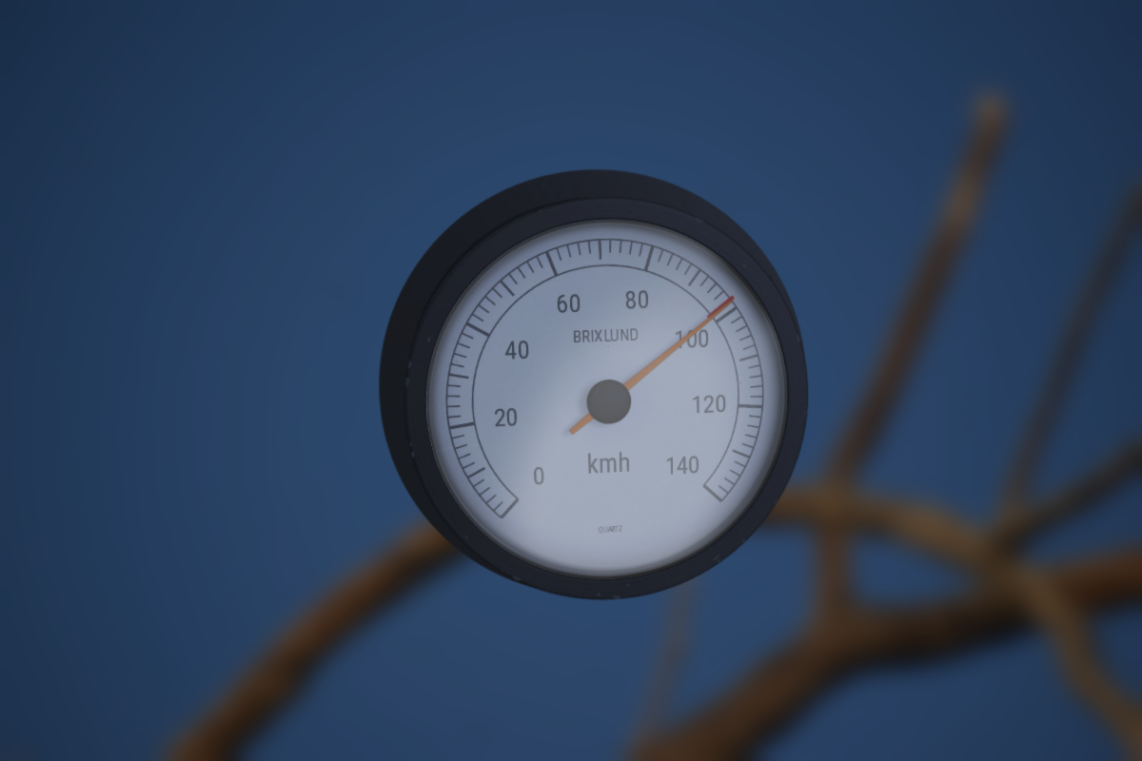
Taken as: 98 km/h
